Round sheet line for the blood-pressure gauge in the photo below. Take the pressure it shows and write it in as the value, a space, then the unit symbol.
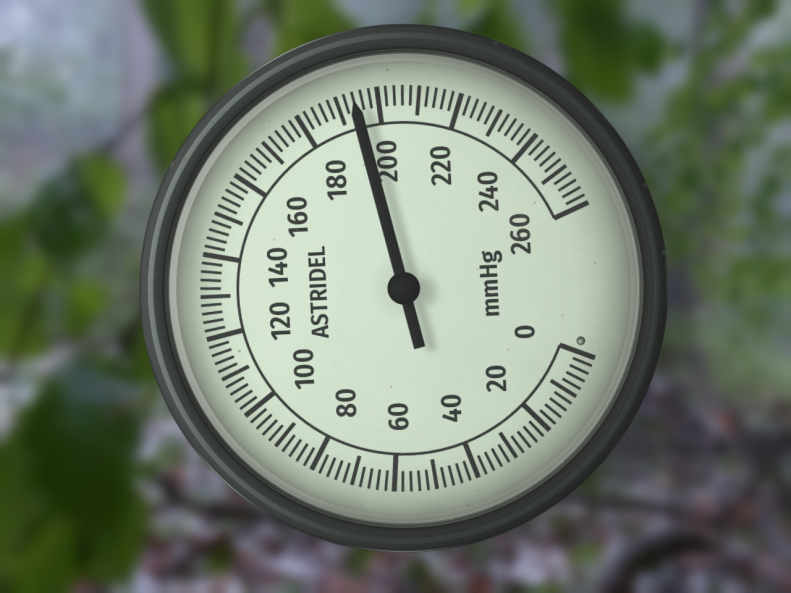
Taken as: 194 mmHg
